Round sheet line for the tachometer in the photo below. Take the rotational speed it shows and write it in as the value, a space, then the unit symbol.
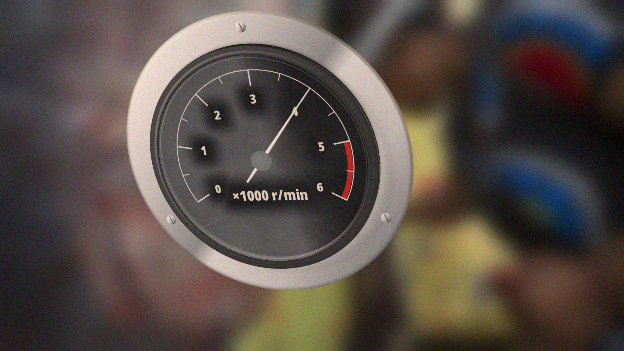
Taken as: 4000 rpm
